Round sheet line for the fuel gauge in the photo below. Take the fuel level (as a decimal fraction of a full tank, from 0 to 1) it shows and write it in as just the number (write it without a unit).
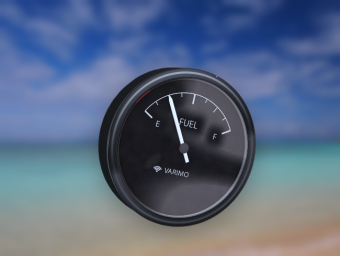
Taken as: 0.25
